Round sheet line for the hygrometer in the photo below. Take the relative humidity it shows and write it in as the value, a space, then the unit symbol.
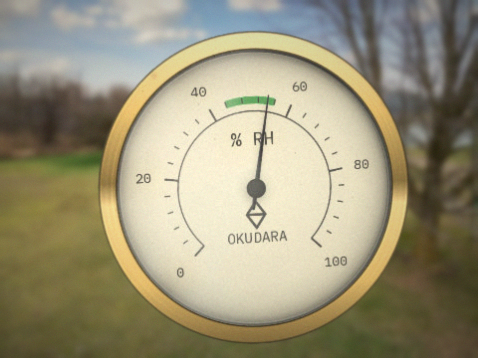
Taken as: 54 %
